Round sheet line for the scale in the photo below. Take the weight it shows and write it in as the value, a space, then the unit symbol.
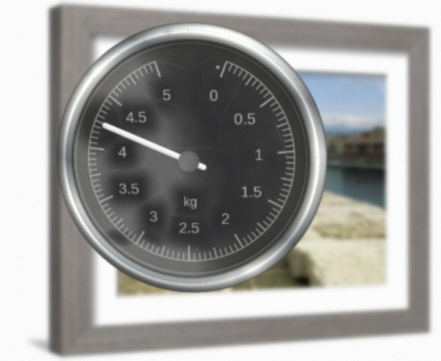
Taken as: 4.25 kg
